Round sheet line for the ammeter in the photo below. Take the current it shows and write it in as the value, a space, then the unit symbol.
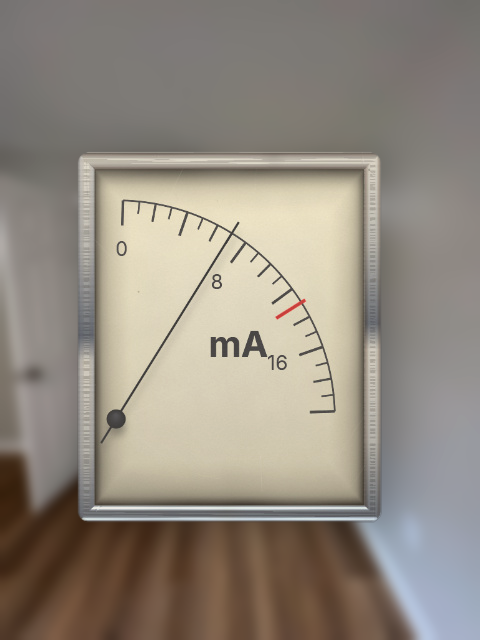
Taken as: 7 mA
